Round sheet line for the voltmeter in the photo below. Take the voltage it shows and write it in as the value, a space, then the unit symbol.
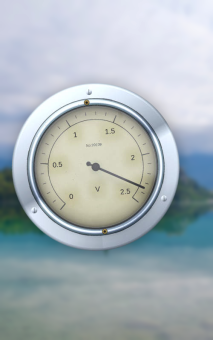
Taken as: 2.35 V
